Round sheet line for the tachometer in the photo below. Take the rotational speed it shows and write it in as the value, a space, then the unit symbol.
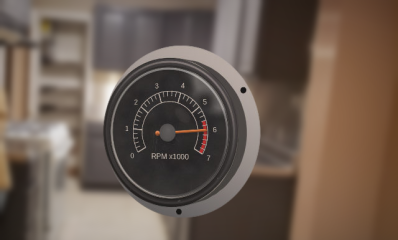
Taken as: 6000 rpm
